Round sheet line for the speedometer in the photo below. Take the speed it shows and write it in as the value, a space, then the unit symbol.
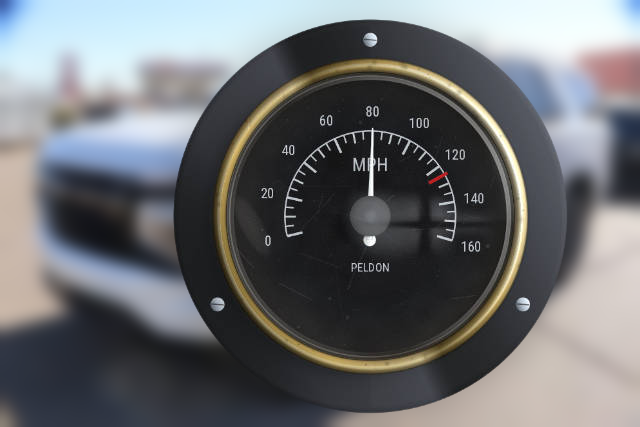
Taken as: 80 mph
